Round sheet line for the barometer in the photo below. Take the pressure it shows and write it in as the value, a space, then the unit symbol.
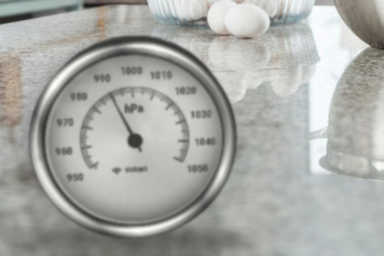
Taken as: 990 hPa
